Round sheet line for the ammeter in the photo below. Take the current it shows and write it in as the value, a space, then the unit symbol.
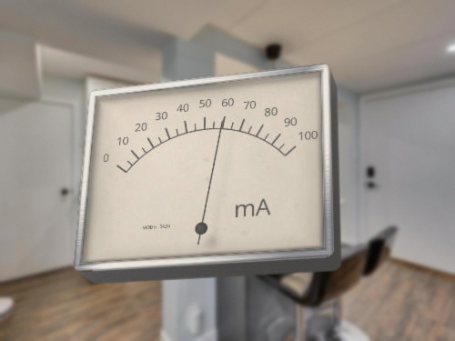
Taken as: 60 mA
